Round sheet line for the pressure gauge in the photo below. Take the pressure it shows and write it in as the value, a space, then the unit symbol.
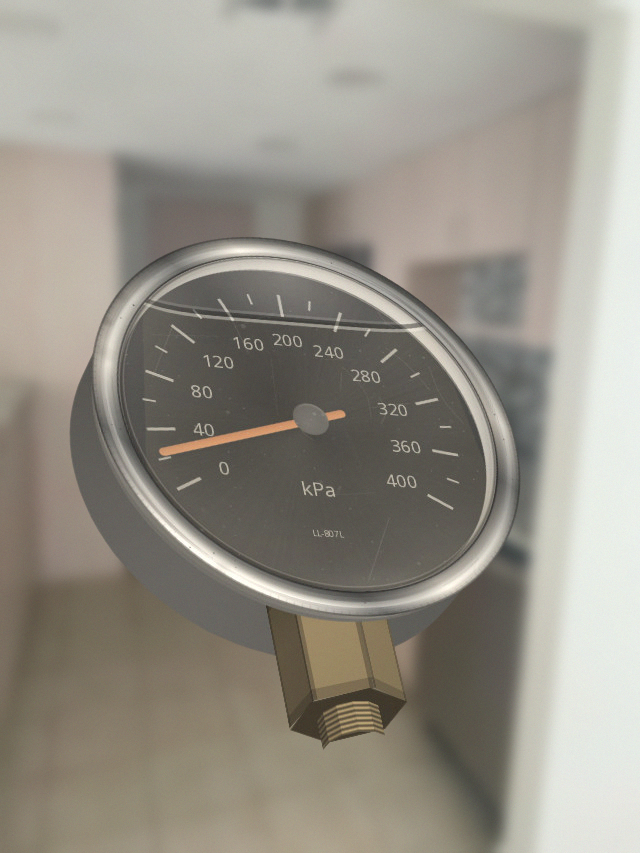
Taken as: 20 kPa
